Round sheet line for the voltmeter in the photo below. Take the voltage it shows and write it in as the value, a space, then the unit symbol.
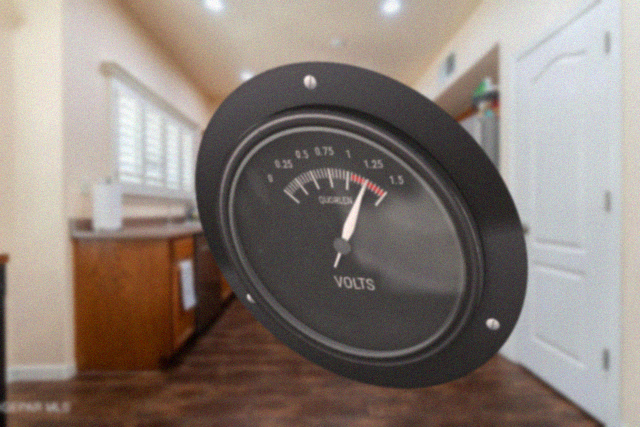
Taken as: 1.25 V
